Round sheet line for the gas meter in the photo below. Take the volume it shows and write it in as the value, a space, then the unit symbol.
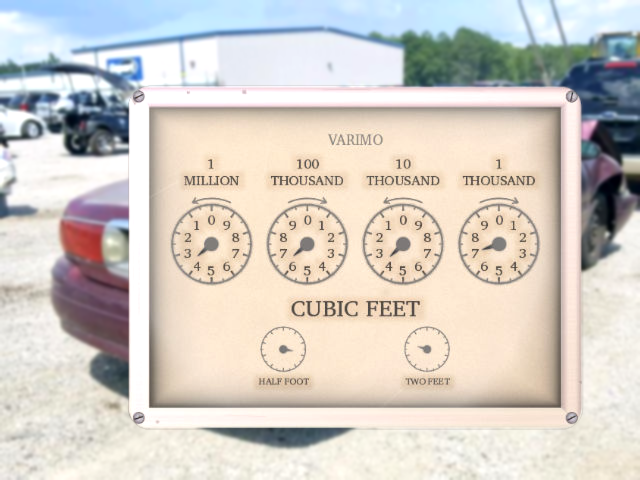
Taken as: 363700 ft³
